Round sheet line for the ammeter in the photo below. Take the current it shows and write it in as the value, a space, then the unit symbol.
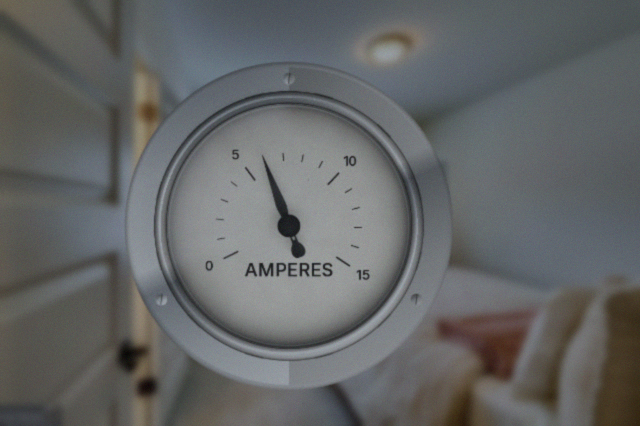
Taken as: 6 A
